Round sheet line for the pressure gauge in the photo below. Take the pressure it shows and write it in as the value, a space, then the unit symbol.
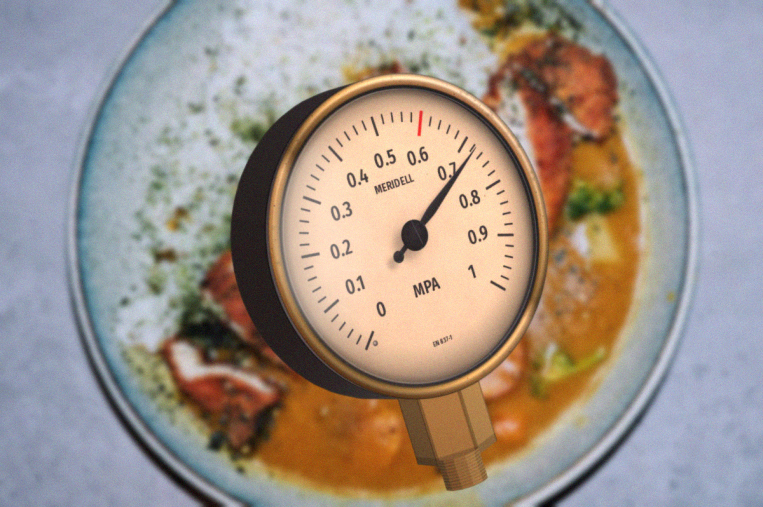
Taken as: 0.72 MPa
